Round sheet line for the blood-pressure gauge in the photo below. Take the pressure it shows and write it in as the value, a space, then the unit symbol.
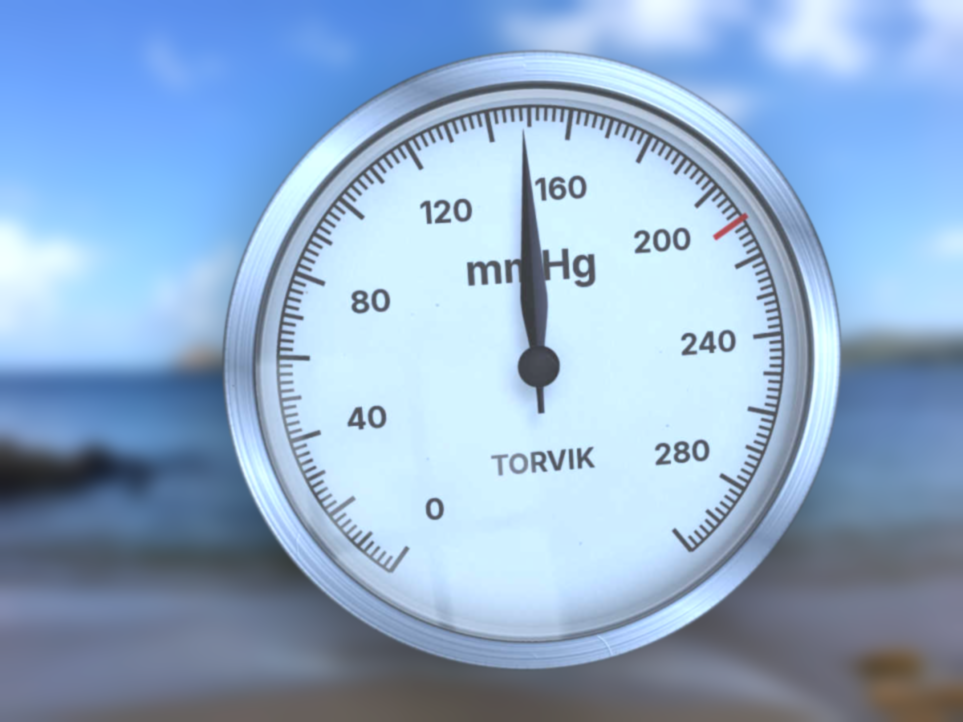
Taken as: 148 mmHg
